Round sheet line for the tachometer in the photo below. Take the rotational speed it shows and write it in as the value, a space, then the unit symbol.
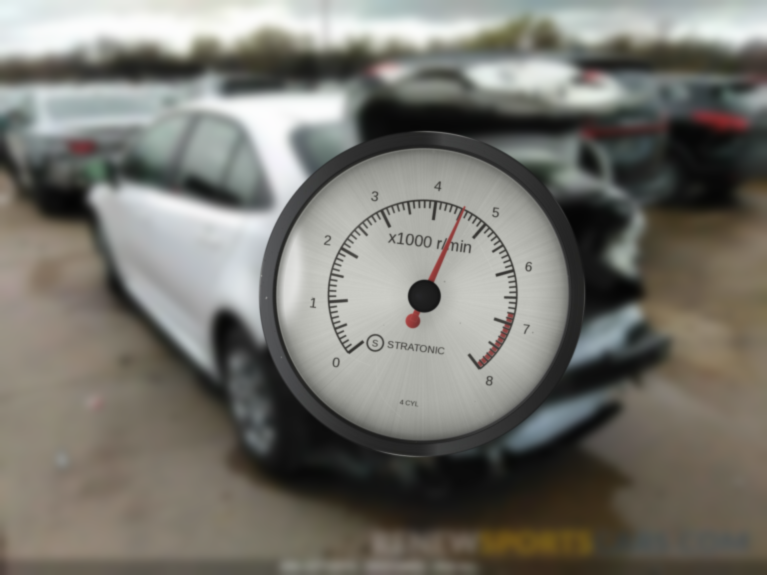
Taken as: 4500 rpm
